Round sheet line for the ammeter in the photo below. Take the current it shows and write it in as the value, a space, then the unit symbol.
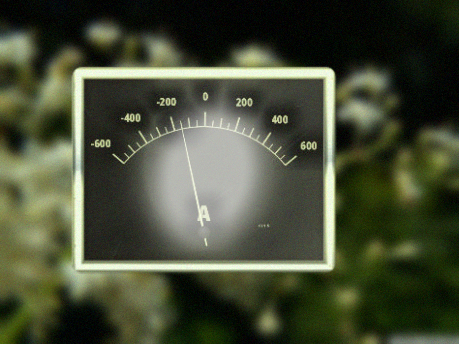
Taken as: -150 A
